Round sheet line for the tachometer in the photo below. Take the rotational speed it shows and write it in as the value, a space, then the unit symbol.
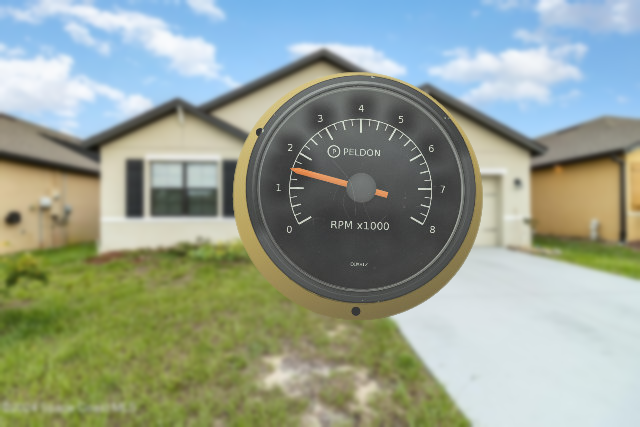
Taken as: 1500 rpm
